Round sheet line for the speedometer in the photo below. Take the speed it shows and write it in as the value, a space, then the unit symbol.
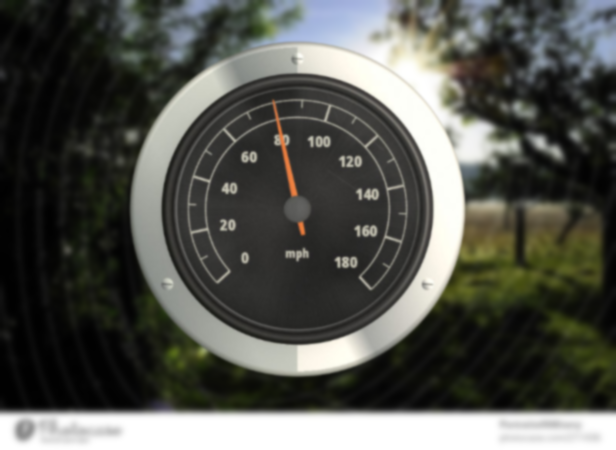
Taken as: 80 mph
